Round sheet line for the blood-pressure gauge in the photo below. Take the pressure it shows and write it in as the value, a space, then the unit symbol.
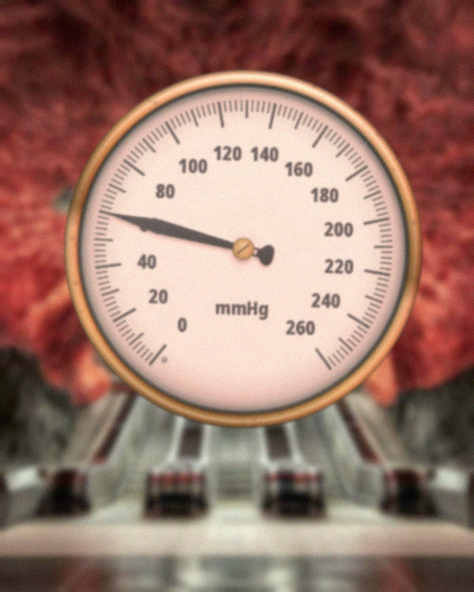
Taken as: 60 mmHg
